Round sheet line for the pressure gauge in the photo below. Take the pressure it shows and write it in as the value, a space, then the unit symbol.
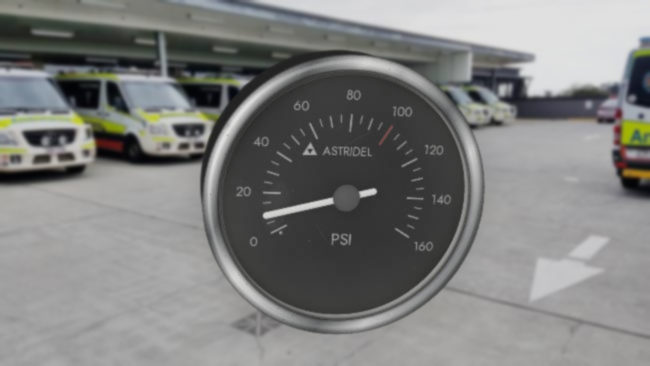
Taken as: 10 psi
